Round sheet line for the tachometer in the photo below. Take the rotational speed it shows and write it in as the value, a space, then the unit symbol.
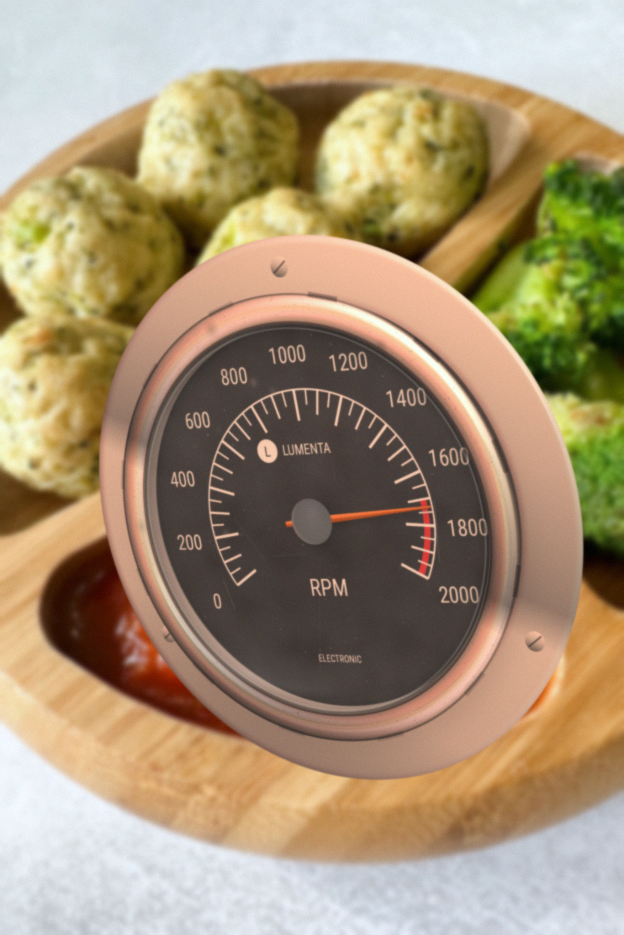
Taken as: 1725 rpm
